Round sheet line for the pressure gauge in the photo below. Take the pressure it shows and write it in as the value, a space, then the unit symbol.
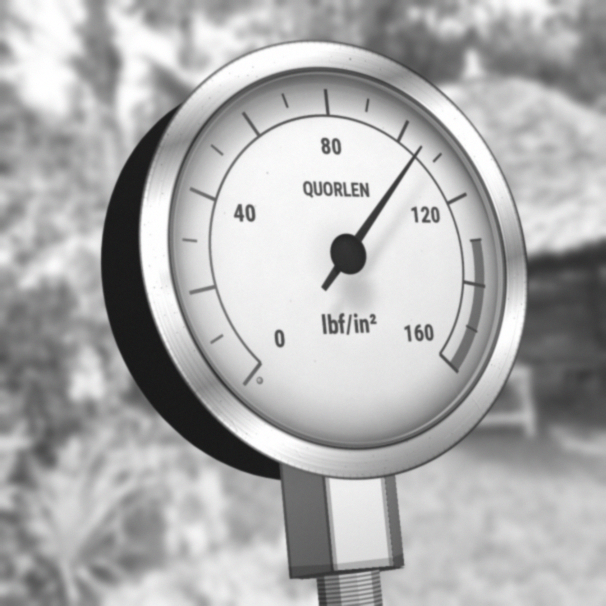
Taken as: 105 psi
